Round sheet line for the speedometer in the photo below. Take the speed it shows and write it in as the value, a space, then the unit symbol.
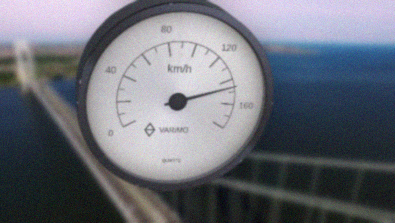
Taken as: 145 km/h
